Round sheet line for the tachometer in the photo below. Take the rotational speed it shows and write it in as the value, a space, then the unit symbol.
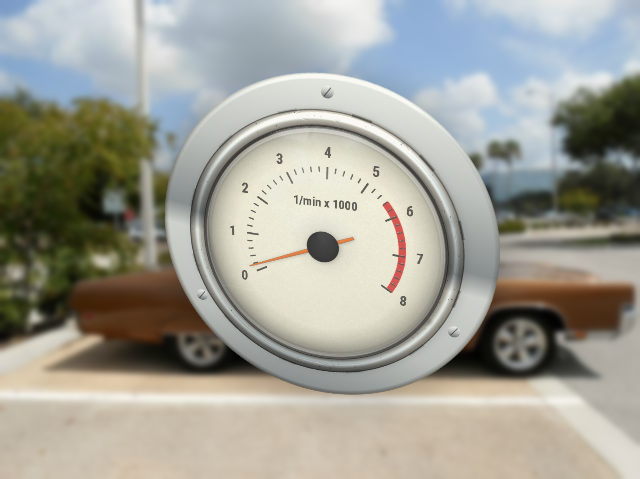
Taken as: 200 rpm
